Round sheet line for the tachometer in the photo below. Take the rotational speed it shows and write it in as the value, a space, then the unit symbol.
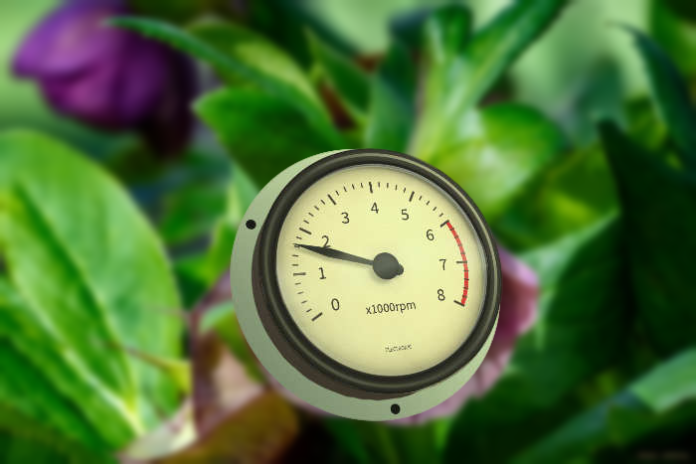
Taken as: 1600 rpm
